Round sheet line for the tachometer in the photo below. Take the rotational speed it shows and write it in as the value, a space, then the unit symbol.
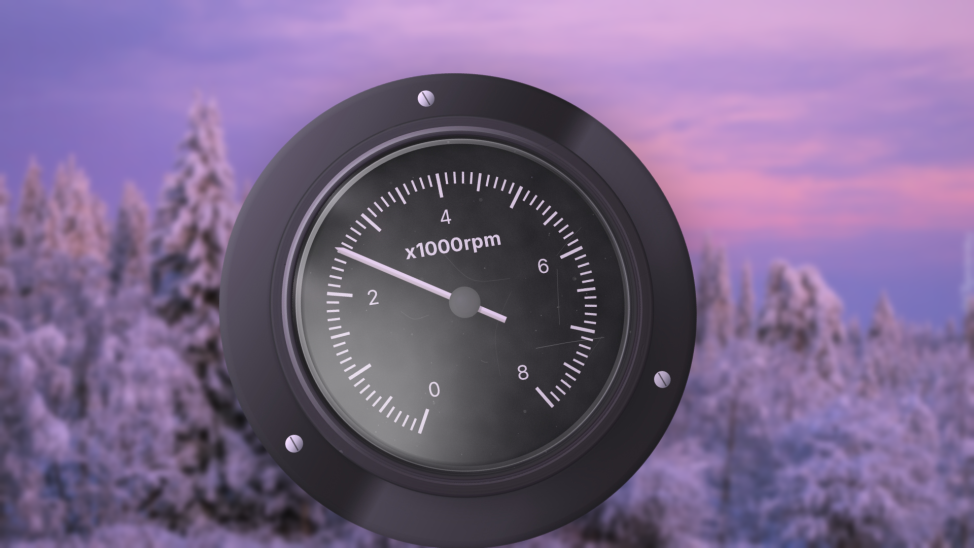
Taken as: 2500 rpm
